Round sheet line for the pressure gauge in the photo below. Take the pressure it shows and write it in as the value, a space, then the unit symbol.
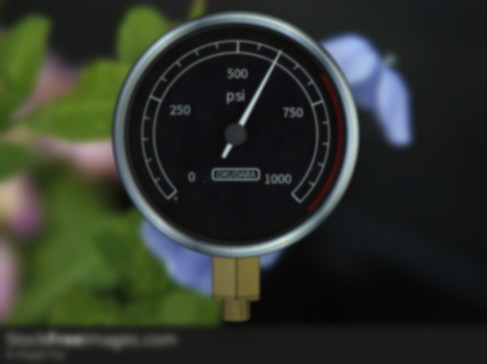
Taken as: 600 psi
